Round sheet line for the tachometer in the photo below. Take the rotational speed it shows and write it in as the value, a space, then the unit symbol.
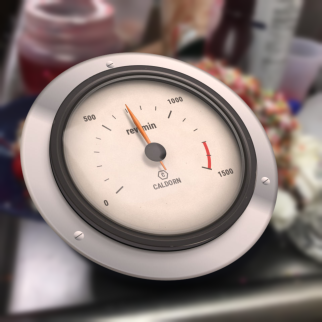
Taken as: 700 rpm
